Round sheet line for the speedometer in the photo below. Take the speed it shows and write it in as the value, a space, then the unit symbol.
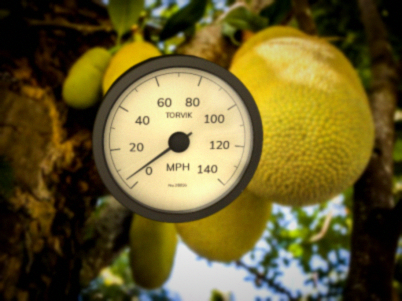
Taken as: 5 mph
